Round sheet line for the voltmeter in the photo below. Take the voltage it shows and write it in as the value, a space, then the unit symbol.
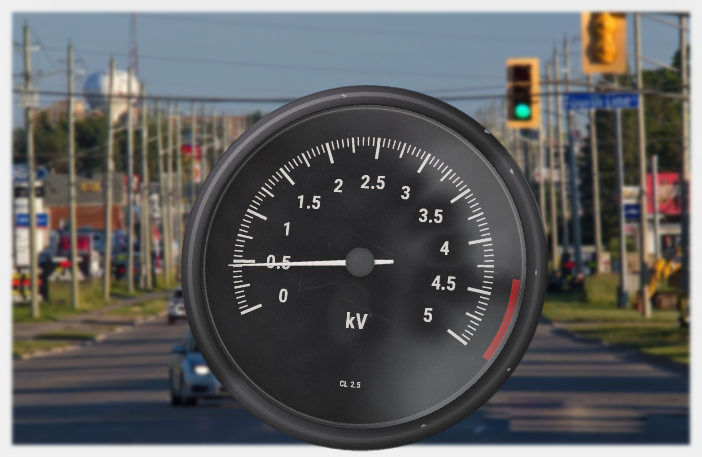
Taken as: 0.45 kV
